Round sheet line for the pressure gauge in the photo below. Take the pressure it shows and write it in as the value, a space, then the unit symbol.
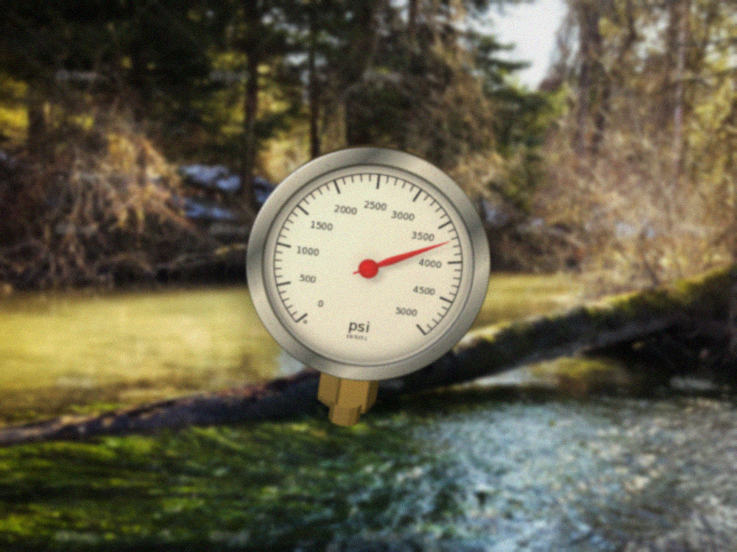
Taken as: 3700 psi
